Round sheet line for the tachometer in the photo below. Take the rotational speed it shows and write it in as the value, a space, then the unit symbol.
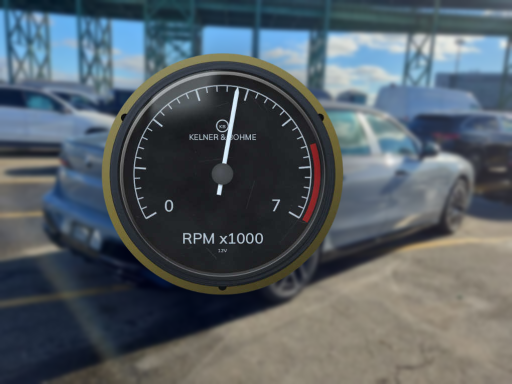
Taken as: 3800 rpm
